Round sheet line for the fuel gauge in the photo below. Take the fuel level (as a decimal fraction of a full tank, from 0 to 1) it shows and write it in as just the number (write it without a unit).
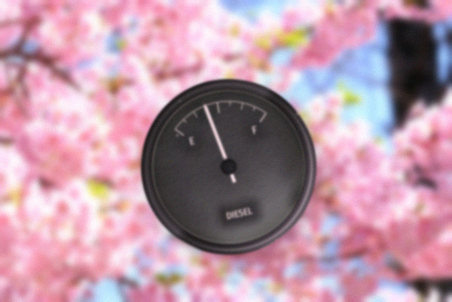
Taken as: 0.375
